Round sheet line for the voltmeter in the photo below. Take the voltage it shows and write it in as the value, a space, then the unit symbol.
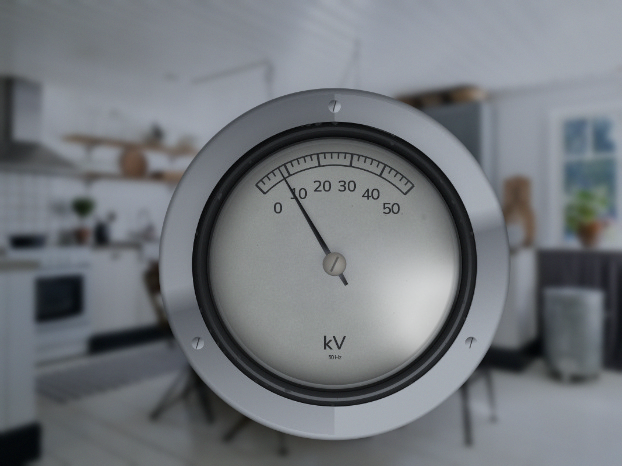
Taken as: 8 kV
